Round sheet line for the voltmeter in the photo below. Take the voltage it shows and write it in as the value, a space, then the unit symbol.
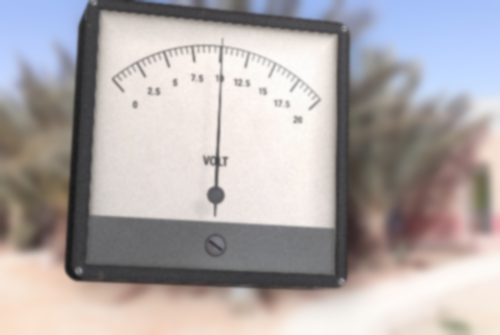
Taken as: 10 V
